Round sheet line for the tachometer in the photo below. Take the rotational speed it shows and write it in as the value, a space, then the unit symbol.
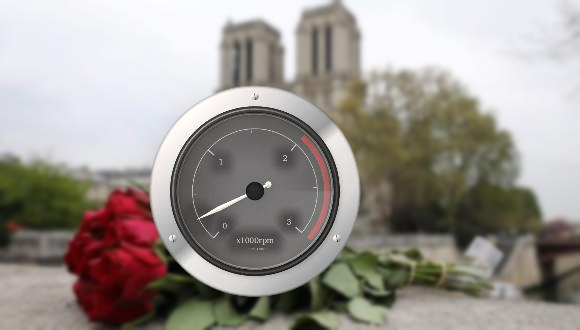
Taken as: 250 rpm
